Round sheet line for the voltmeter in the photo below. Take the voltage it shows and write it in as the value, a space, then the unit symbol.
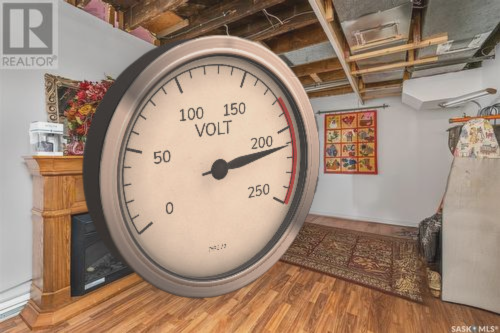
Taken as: 210 V
